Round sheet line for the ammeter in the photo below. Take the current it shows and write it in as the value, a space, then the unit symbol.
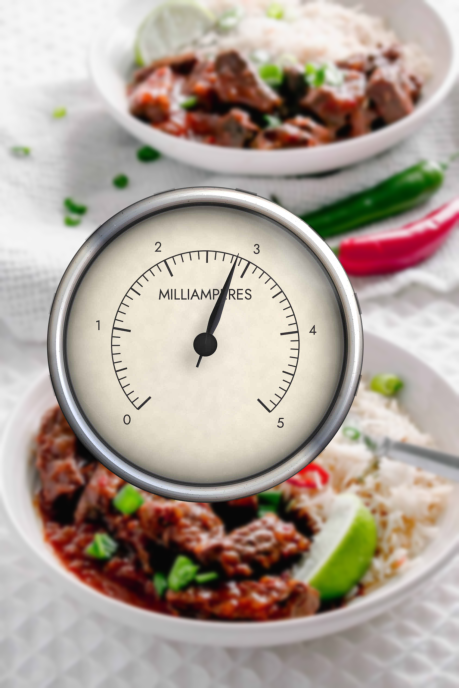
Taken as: 2.85 mA
